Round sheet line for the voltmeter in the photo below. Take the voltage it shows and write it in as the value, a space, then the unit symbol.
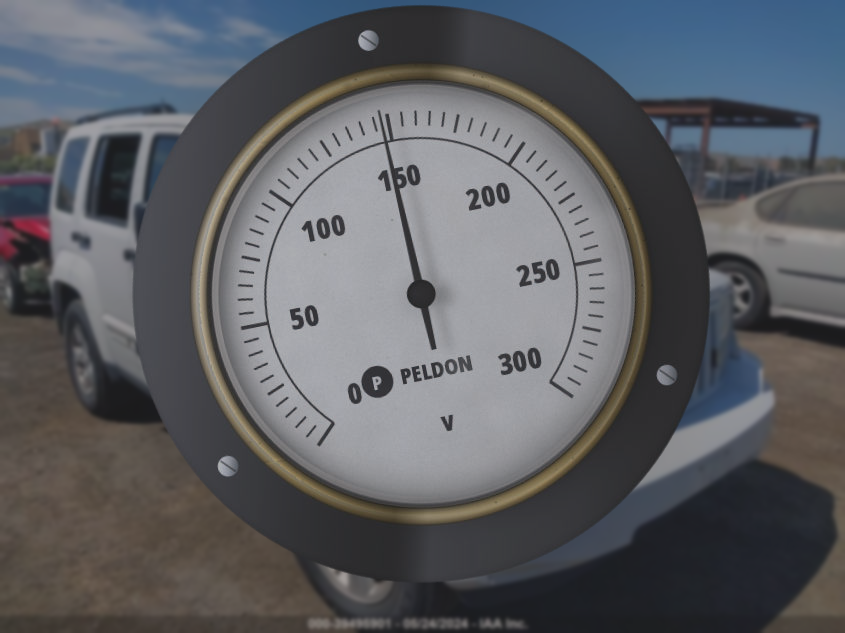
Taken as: 147.5 V
